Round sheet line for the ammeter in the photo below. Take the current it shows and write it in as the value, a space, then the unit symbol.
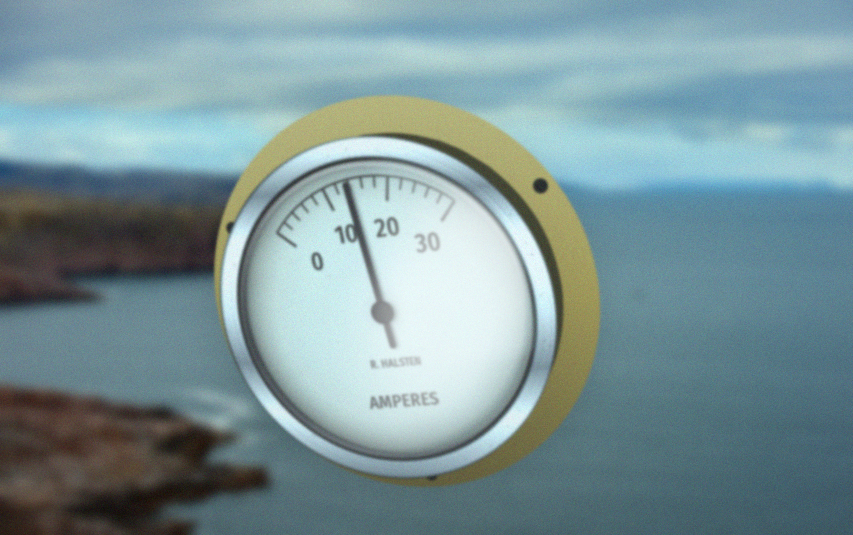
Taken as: 14 A
